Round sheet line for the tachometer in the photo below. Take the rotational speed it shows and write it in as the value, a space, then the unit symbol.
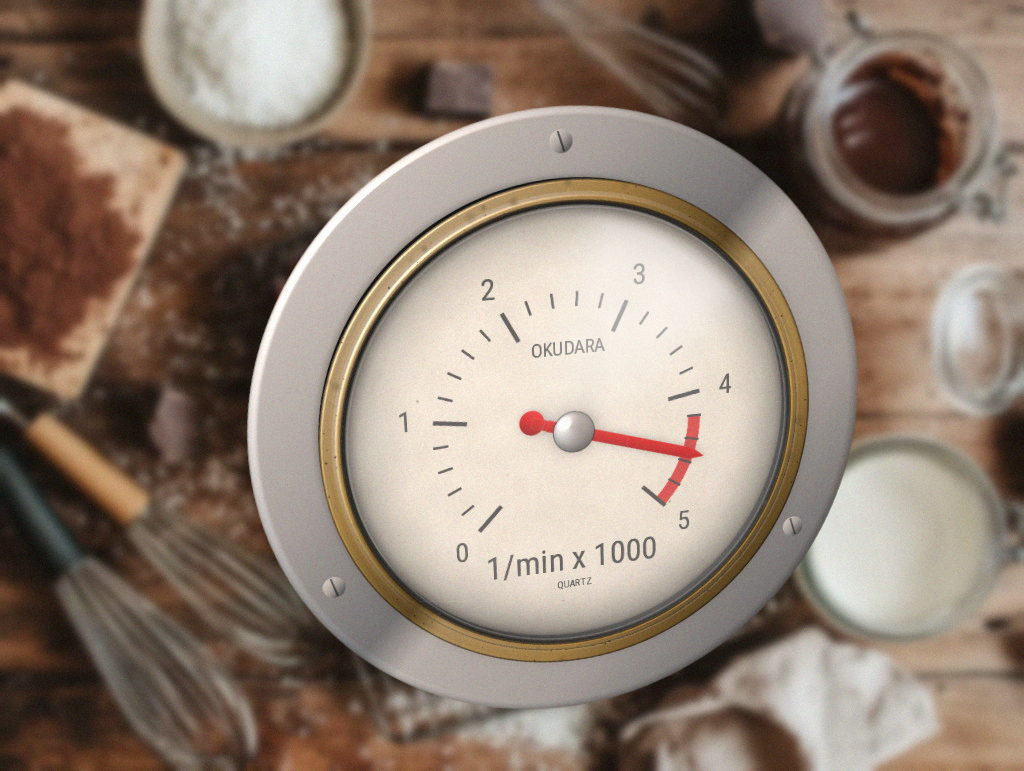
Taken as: 4500 rpm
